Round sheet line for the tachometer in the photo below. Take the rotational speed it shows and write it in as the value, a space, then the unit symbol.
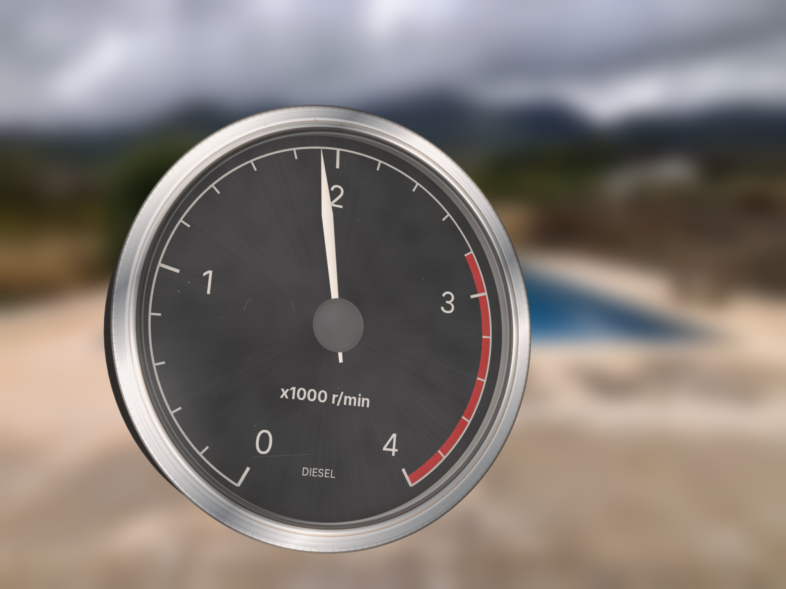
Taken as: 1900 rpm
